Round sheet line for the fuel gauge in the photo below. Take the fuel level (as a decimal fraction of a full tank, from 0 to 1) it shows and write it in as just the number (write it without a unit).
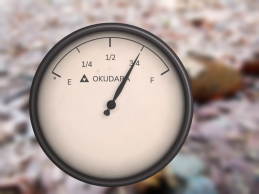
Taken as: 0.75
